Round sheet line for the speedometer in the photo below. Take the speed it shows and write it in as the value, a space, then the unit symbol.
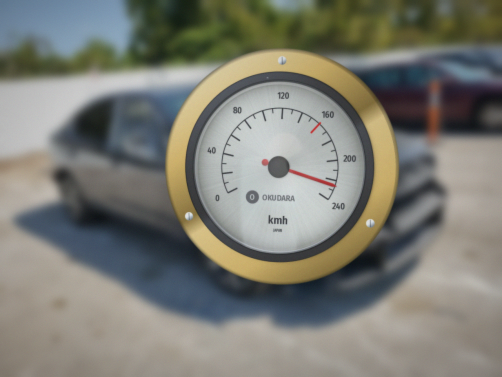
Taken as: 225 km/h
